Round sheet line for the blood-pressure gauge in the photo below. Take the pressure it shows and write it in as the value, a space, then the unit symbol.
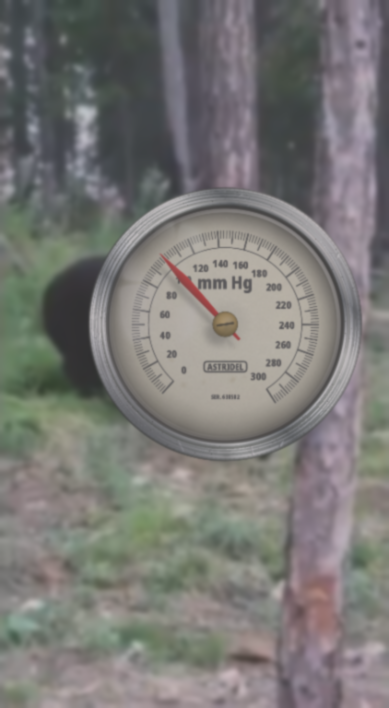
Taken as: 100 mmHg
